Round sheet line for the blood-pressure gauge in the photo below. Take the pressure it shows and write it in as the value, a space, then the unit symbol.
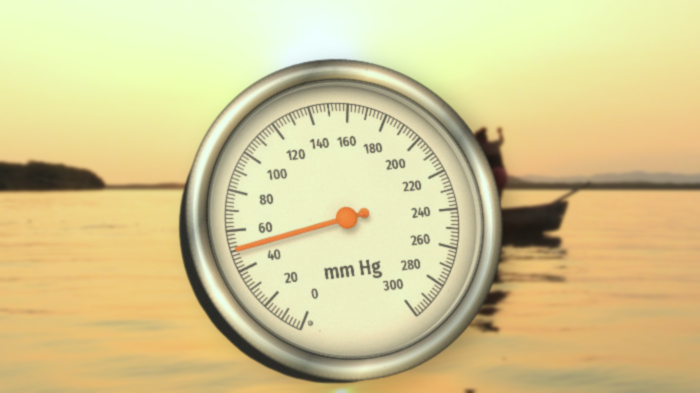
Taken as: 50 mmHg
